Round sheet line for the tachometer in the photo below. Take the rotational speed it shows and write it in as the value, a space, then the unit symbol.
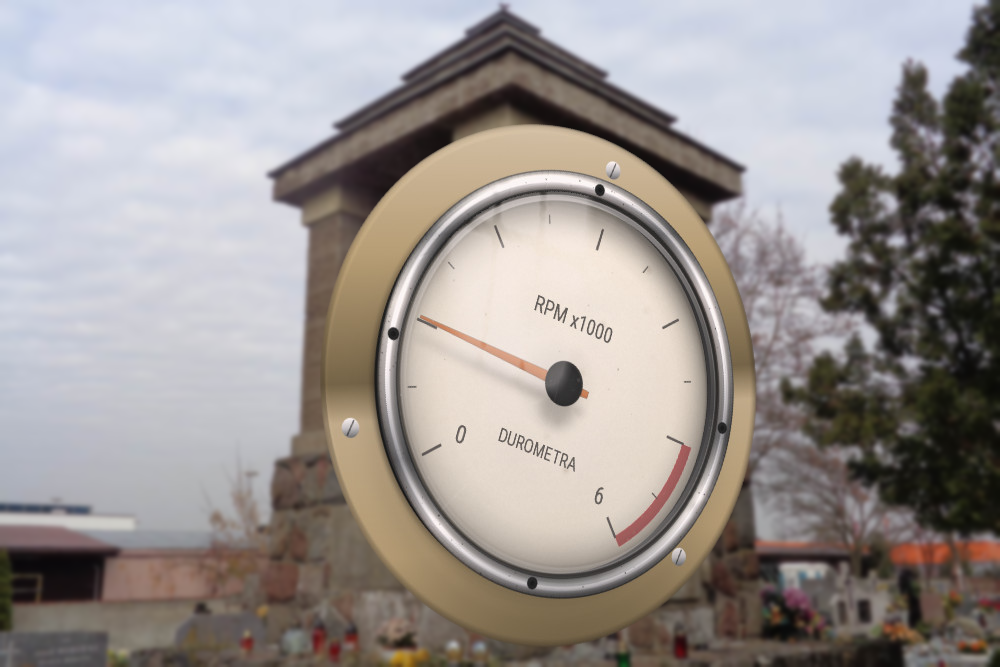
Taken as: 1000 rpm
